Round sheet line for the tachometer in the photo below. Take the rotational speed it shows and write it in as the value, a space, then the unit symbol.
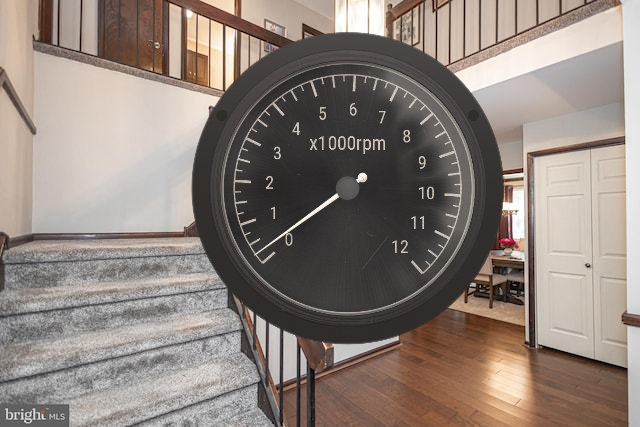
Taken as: 250 rpm
